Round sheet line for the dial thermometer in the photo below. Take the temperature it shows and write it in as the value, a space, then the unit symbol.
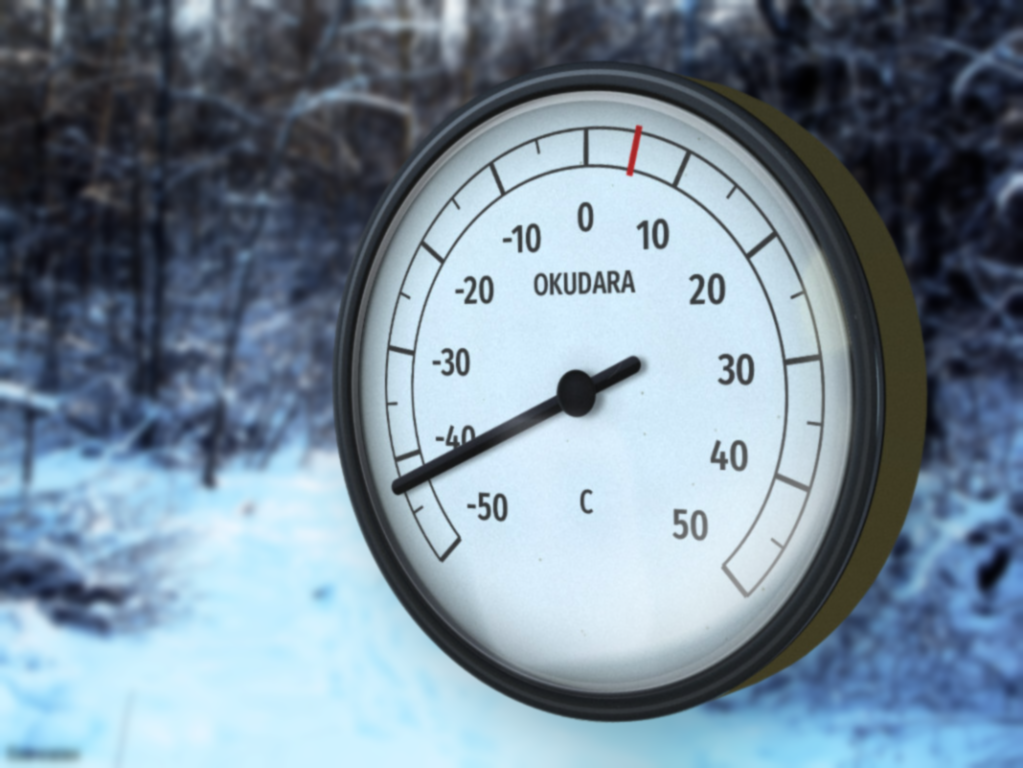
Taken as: -42.5 °C
